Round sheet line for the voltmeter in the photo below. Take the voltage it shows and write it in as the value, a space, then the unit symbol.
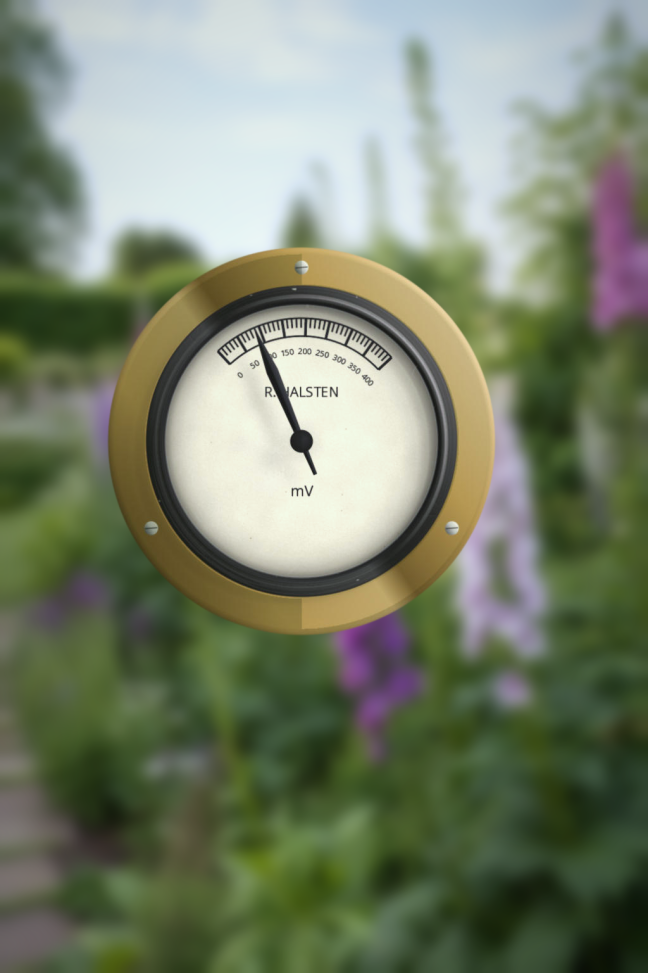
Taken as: 90 mV
